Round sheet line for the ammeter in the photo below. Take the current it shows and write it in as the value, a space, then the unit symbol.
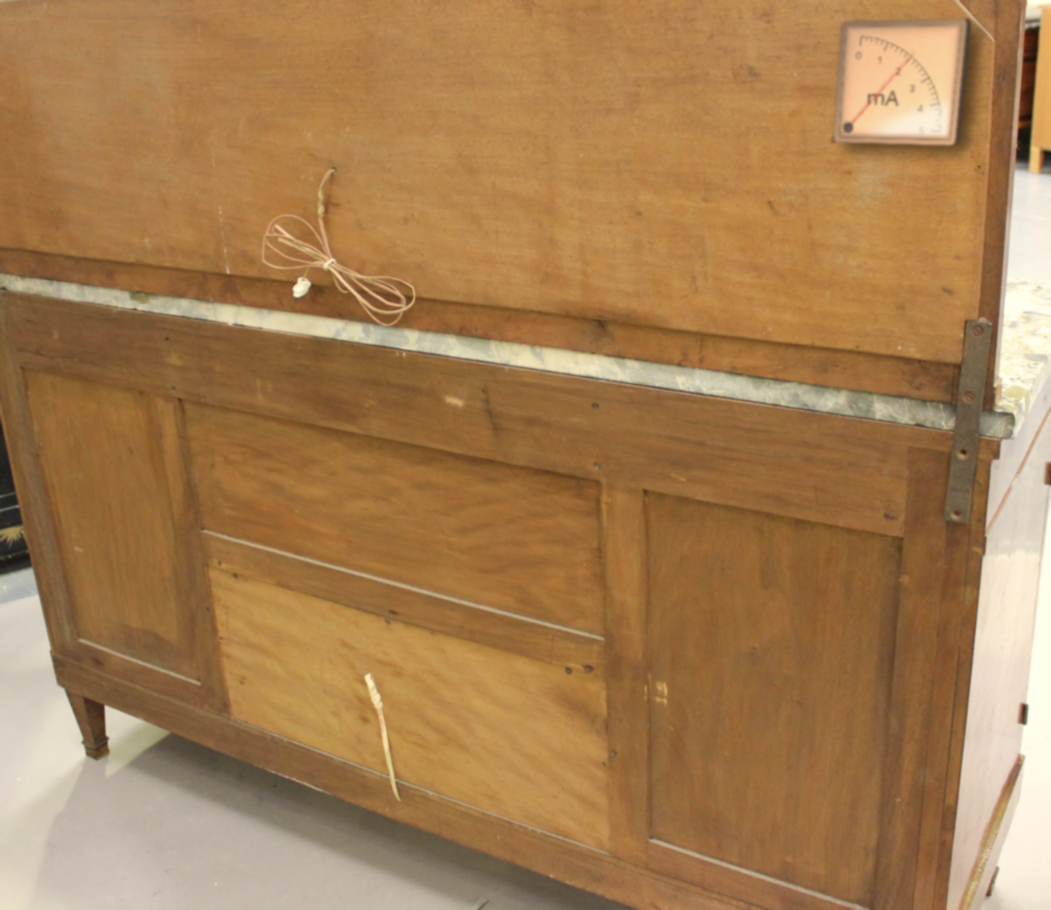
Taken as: 2 mA
